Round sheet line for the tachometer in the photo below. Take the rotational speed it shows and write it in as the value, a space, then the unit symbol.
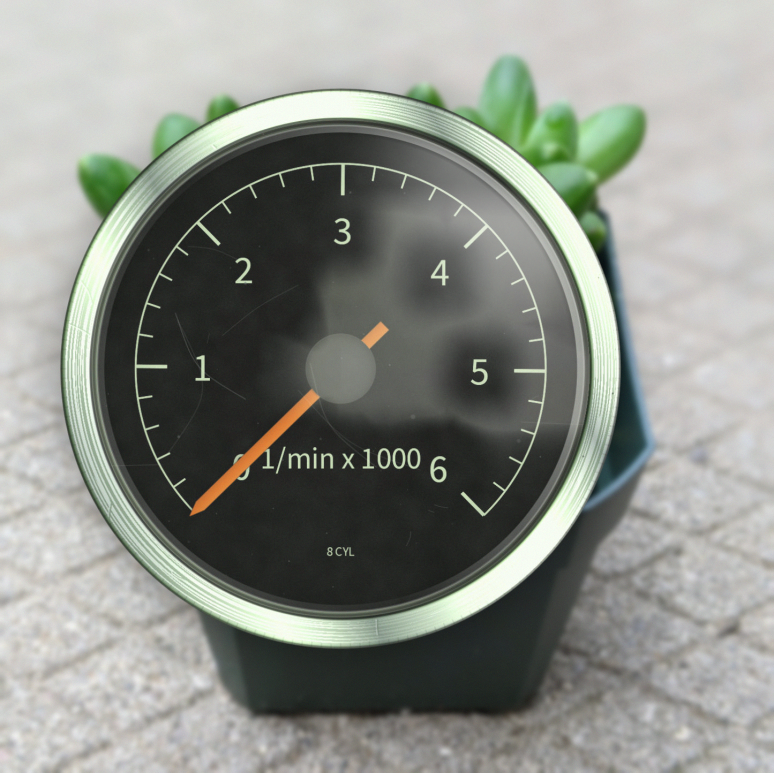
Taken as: 0 rpm
